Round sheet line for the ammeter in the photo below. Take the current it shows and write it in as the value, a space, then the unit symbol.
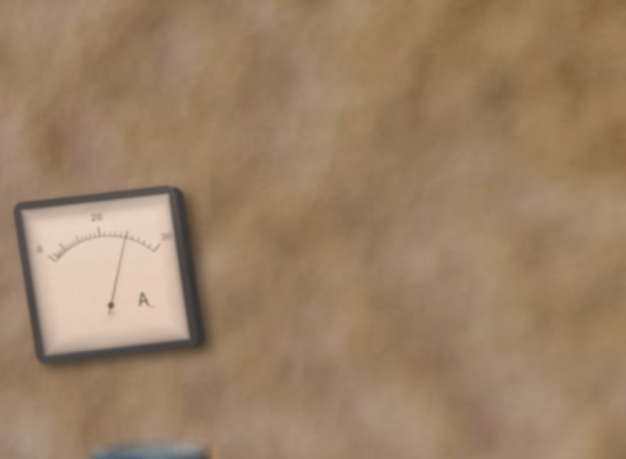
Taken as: 25 A
